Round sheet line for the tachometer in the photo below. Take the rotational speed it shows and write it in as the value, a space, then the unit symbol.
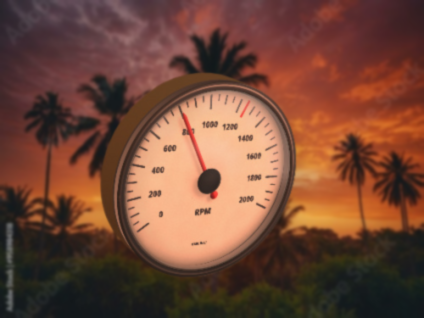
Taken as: 800 rpm
